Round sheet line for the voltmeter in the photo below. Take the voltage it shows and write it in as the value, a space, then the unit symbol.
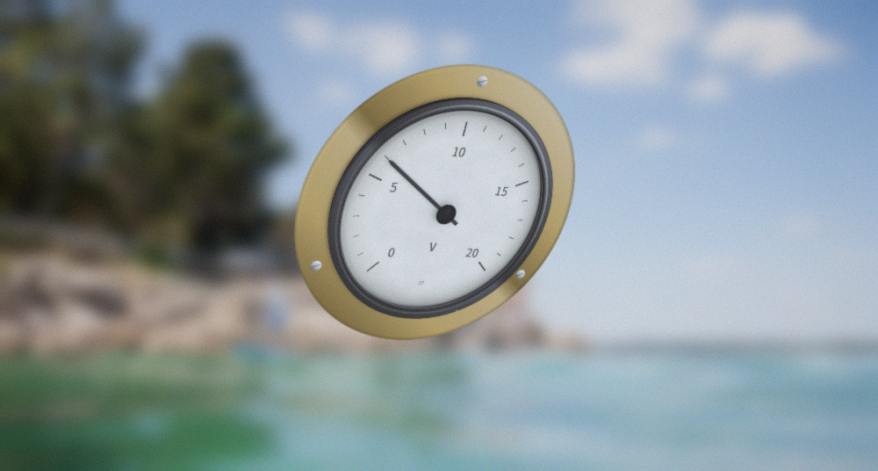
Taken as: 6 V
